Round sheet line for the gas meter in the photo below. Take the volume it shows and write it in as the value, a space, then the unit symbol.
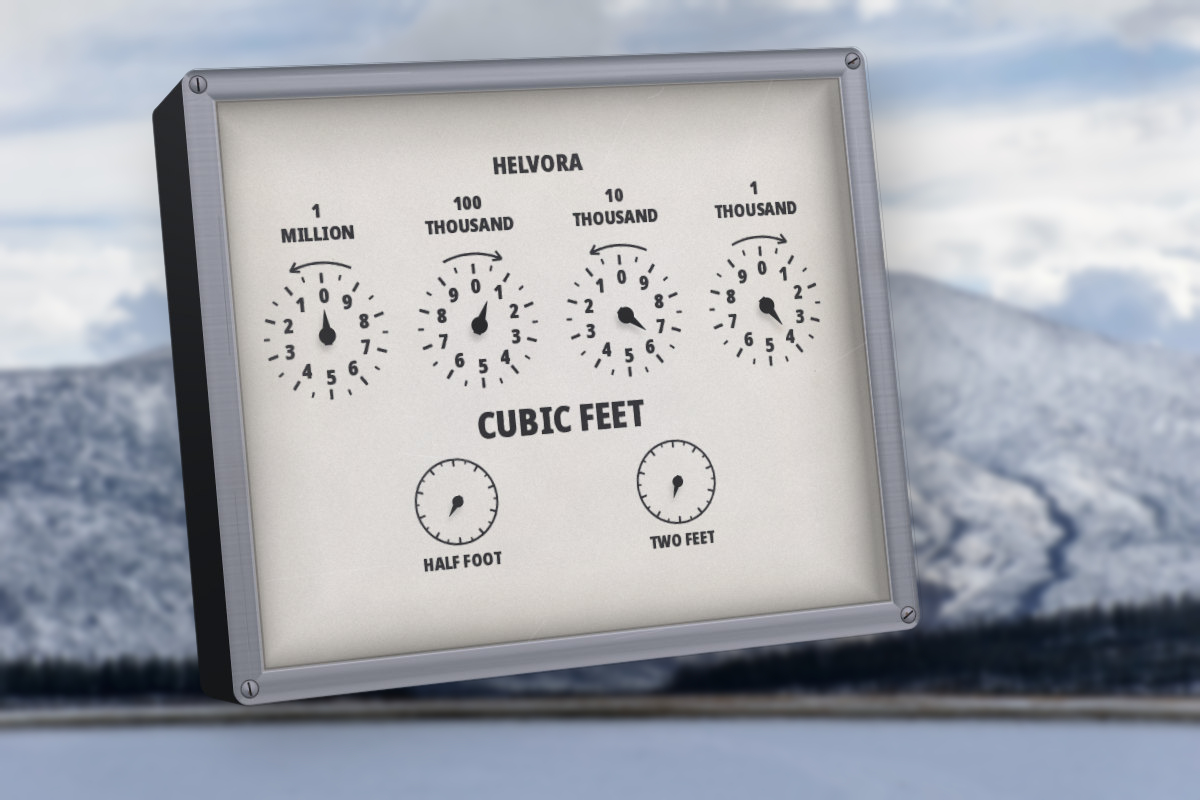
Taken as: 6400 ft³
